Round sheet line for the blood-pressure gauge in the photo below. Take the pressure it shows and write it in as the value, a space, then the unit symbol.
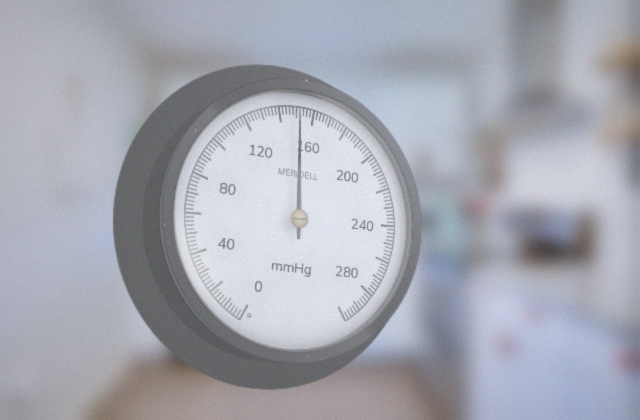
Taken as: 150 mmHg
